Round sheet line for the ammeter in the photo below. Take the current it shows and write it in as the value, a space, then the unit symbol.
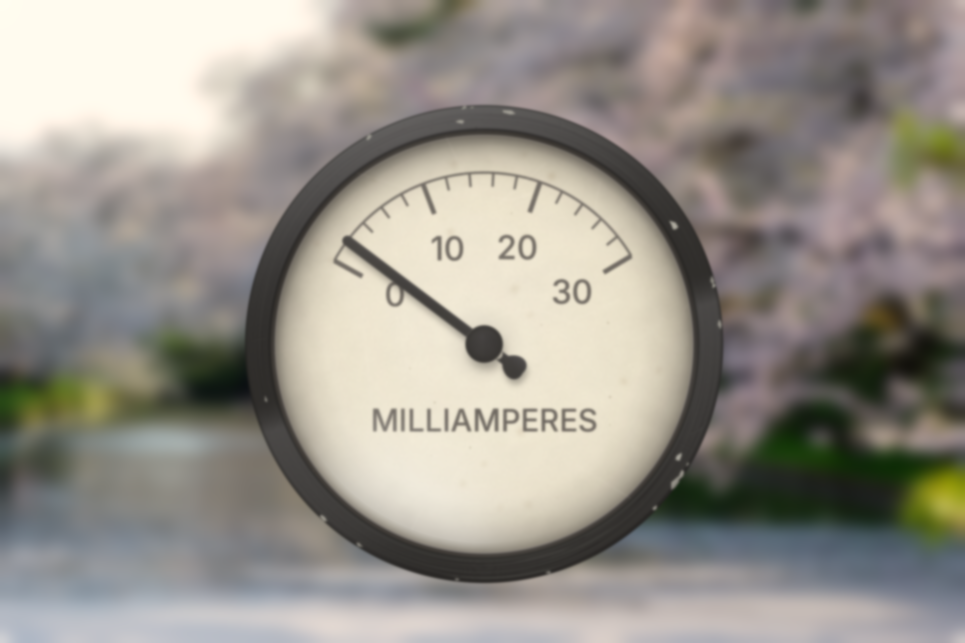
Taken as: 2 mA
